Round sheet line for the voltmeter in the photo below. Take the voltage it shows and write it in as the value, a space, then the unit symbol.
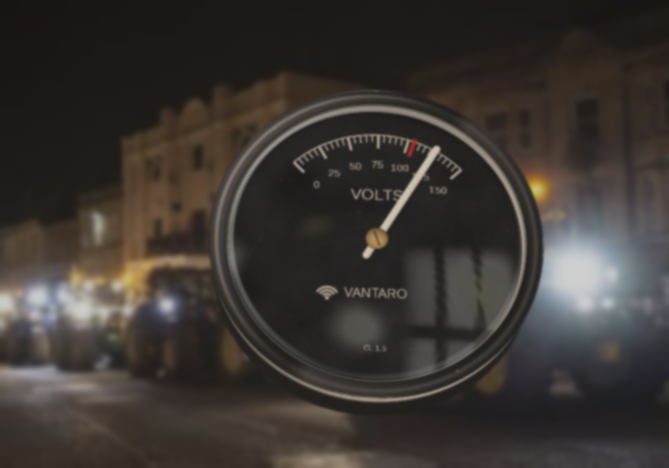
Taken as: 125 V
